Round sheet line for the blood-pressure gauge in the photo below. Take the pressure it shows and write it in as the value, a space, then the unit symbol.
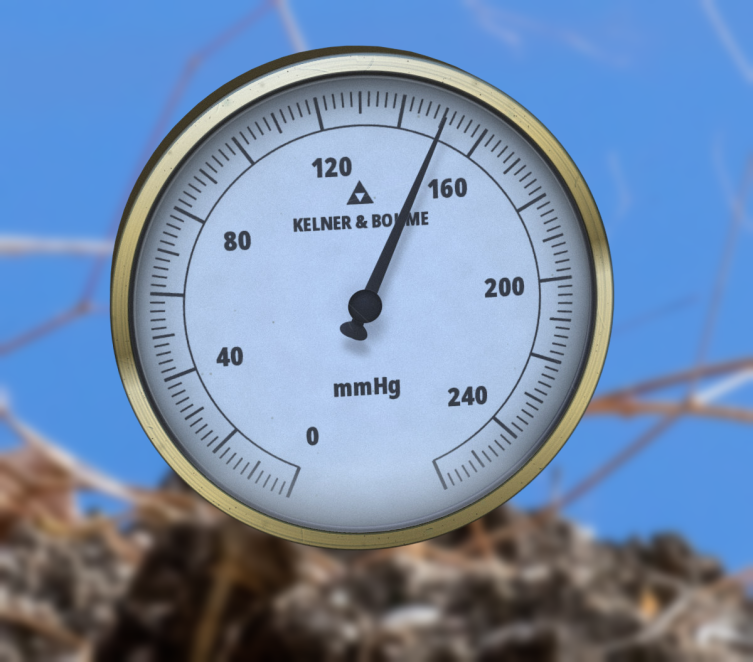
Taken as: 150 mmHg
